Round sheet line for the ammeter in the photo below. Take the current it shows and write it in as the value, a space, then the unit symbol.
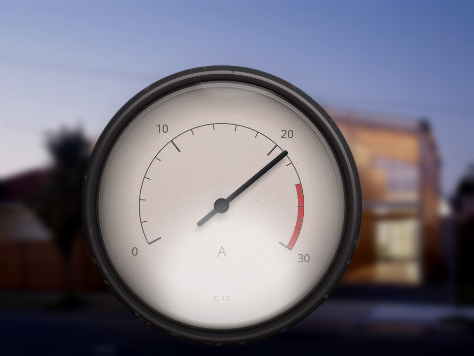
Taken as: 21 A
